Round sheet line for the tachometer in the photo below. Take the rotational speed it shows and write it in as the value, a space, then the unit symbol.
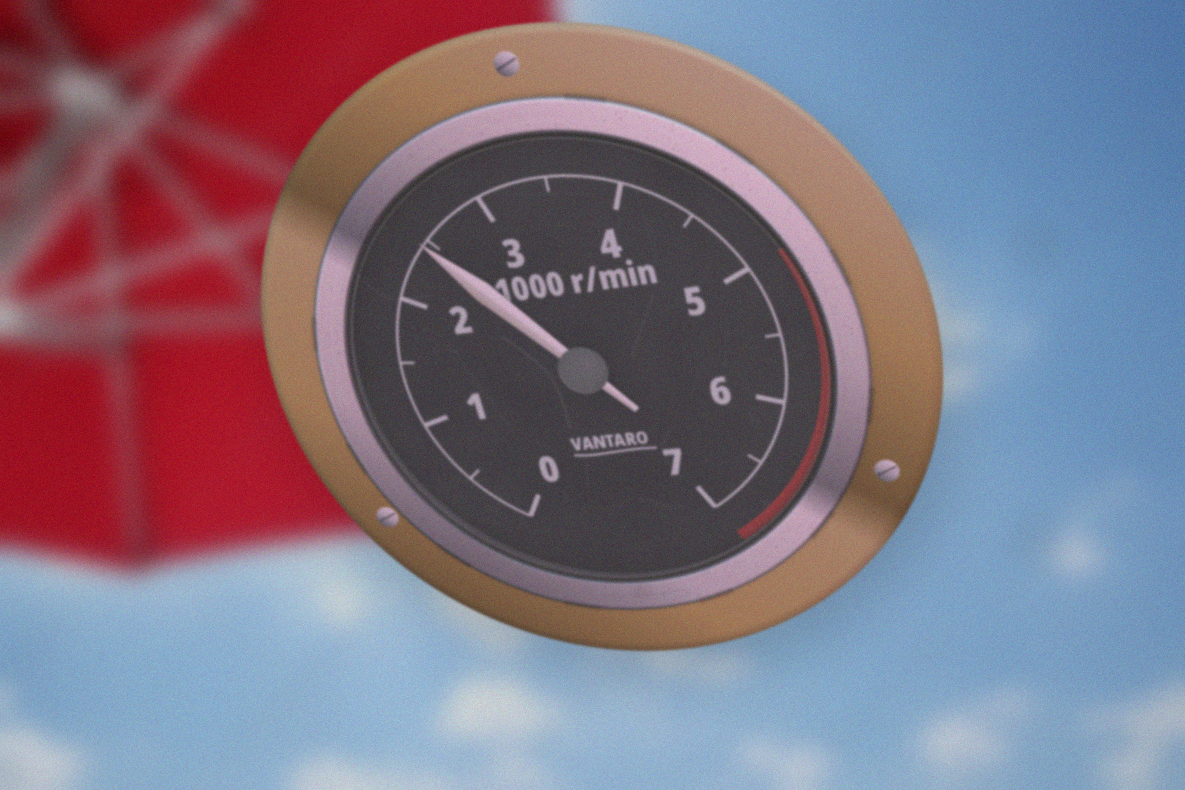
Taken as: 2500 rpm
